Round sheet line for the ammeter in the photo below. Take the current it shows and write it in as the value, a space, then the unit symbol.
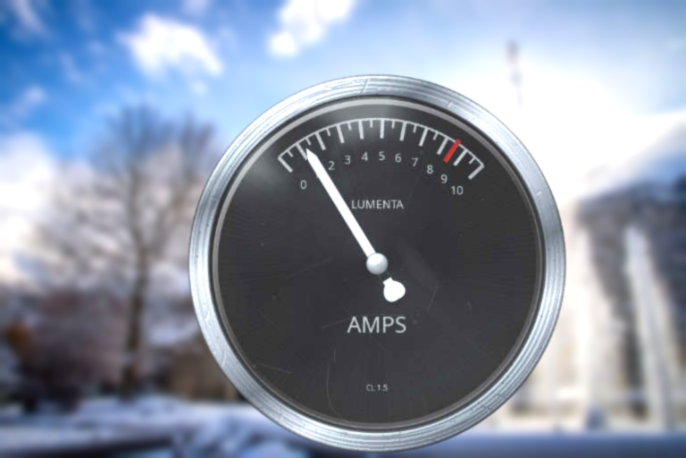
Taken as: 1.25 A
